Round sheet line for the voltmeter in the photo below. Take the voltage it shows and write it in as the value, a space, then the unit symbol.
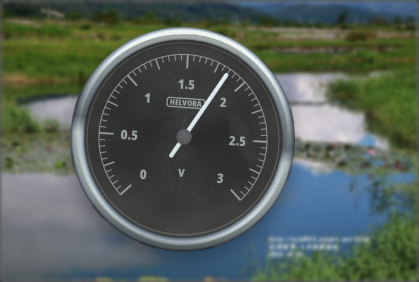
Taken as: 1.85 V
